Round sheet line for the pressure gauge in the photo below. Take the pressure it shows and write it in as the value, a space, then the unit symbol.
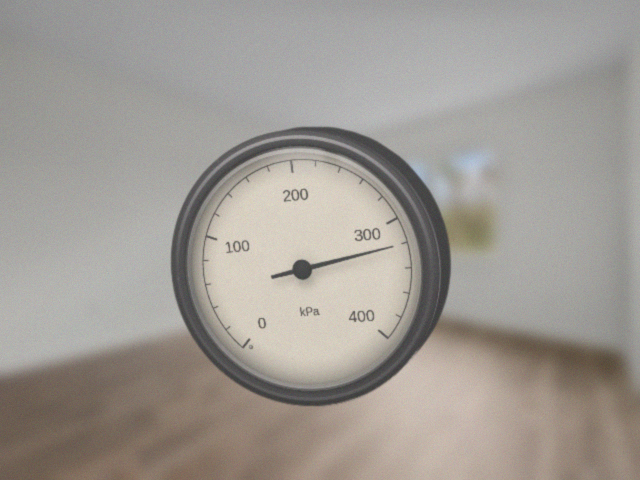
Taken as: 320 kPa
